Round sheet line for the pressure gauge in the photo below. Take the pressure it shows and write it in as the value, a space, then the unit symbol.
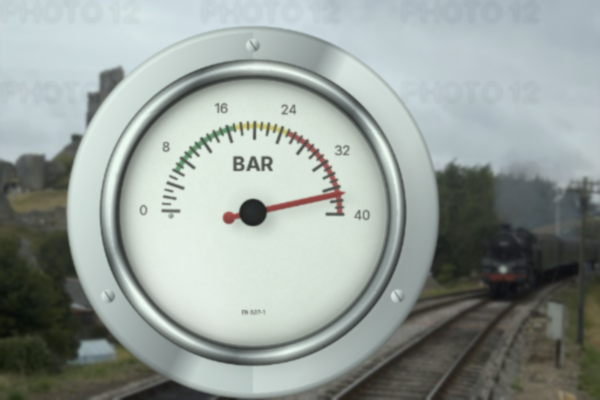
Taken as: 37 bar
